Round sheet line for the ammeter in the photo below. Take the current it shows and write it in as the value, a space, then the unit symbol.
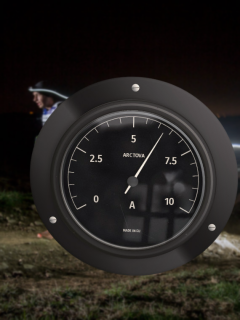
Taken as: 6.25 A
